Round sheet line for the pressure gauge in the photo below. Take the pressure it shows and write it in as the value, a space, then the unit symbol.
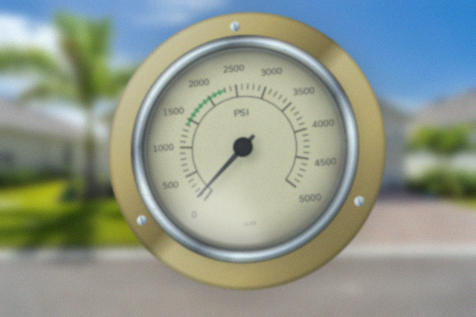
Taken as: 100 psi
